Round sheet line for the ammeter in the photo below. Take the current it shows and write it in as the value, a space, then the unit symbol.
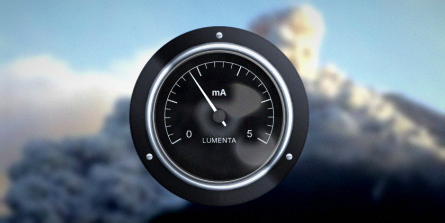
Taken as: 1.8 mA
